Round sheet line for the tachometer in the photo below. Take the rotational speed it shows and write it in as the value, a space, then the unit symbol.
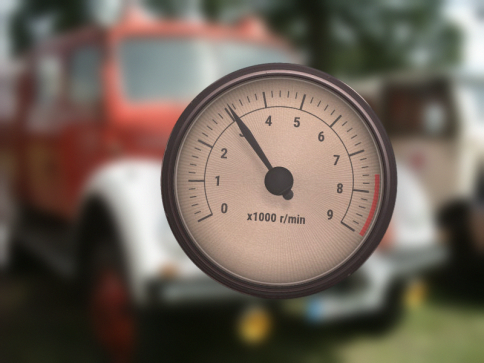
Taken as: 3100 rpm
